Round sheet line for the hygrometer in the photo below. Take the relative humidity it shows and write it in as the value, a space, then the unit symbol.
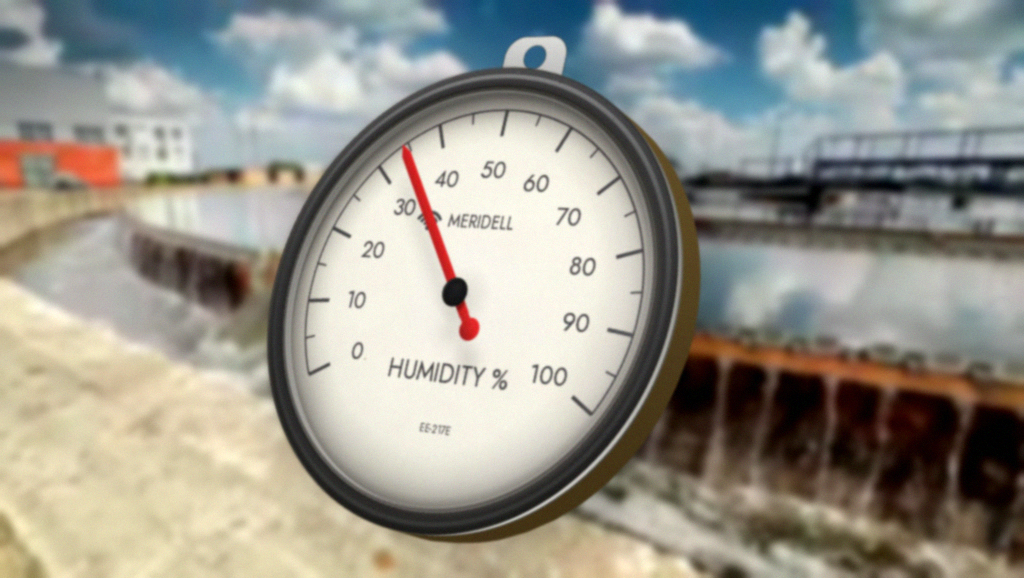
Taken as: 35 %
